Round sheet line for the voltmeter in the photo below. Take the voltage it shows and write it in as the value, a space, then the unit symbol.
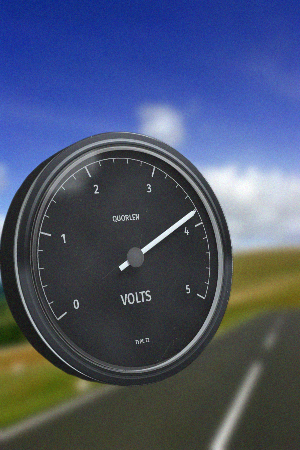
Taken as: 3.8 V
